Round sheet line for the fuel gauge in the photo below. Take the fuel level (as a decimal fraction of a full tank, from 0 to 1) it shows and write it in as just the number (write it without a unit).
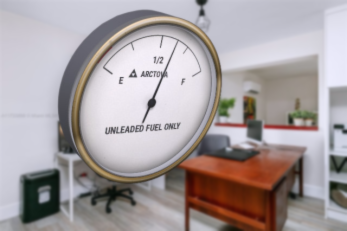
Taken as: 0.625
